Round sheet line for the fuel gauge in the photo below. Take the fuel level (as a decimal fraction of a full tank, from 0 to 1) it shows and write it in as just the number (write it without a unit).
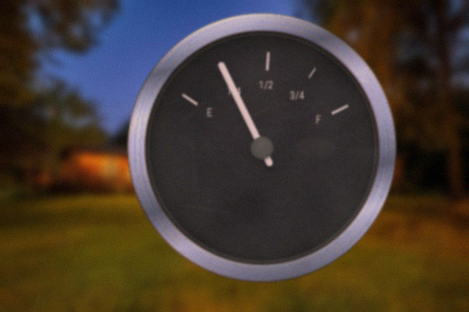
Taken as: 0.25
